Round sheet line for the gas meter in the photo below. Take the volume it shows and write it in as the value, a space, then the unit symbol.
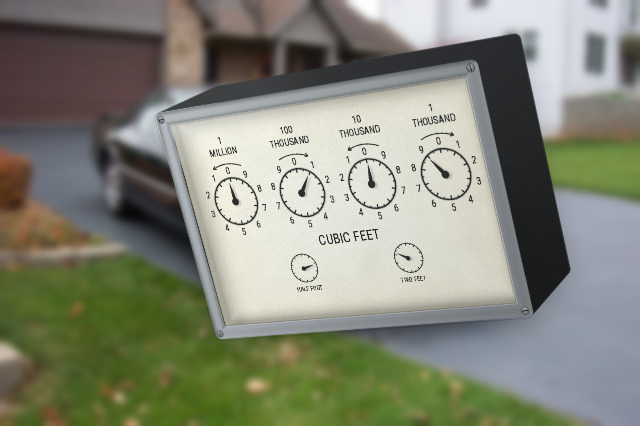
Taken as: 9900 ft³
